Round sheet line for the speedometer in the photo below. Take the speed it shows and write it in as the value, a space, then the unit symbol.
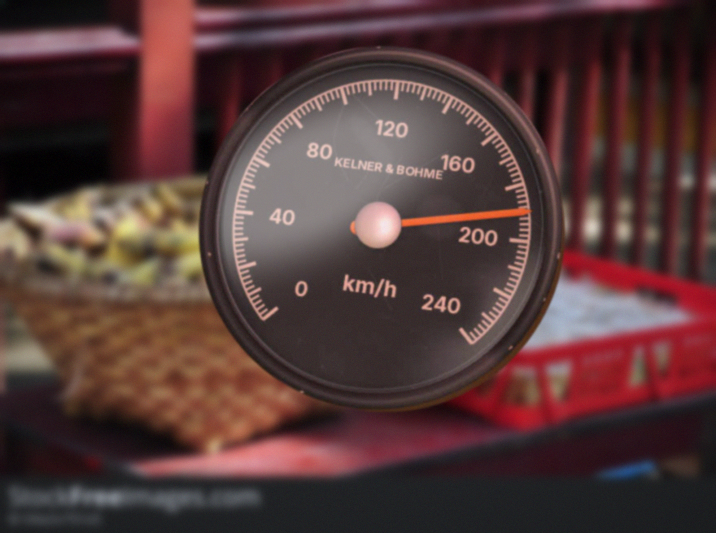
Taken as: 190 km/h
